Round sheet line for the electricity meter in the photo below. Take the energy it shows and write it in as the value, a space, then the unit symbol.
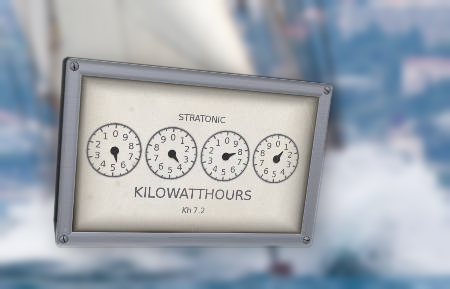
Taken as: 5381 kWh
